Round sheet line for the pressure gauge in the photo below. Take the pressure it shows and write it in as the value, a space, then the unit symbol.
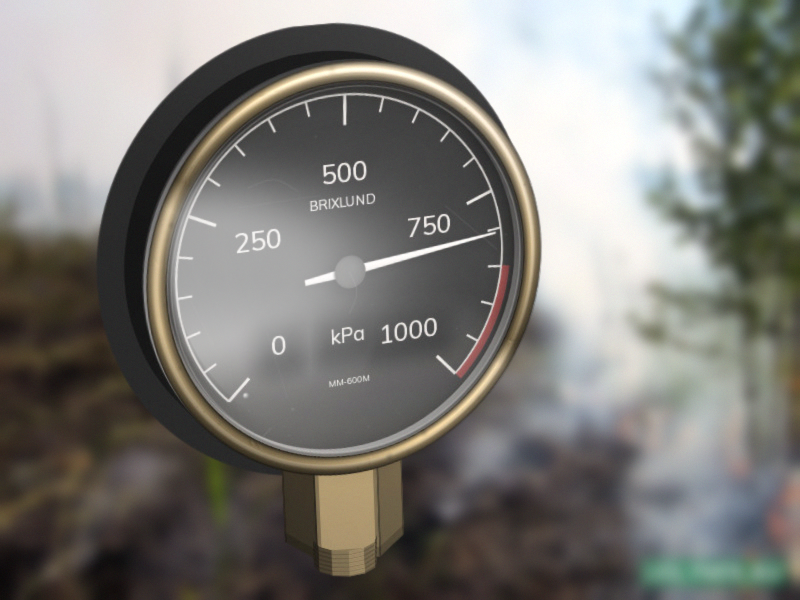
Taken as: 800 kPa
